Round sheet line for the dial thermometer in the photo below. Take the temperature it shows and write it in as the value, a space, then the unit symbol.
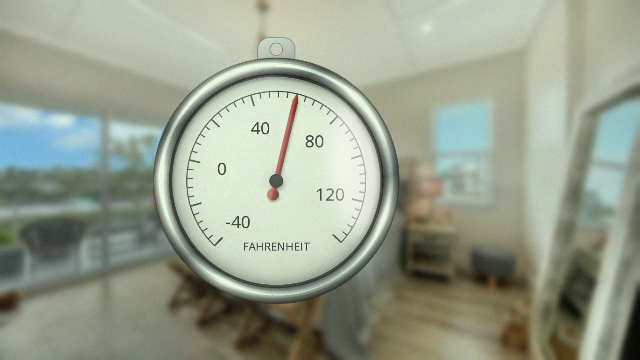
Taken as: 60 °F
